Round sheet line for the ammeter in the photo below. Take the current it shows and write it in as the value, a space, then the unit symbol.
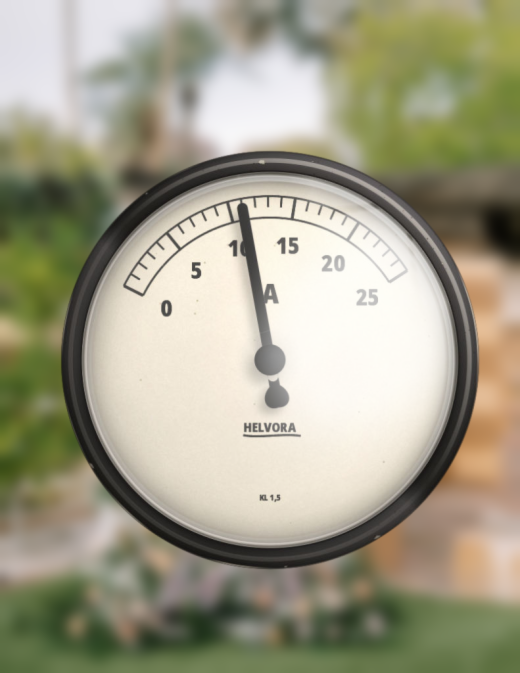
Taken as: 11 A
